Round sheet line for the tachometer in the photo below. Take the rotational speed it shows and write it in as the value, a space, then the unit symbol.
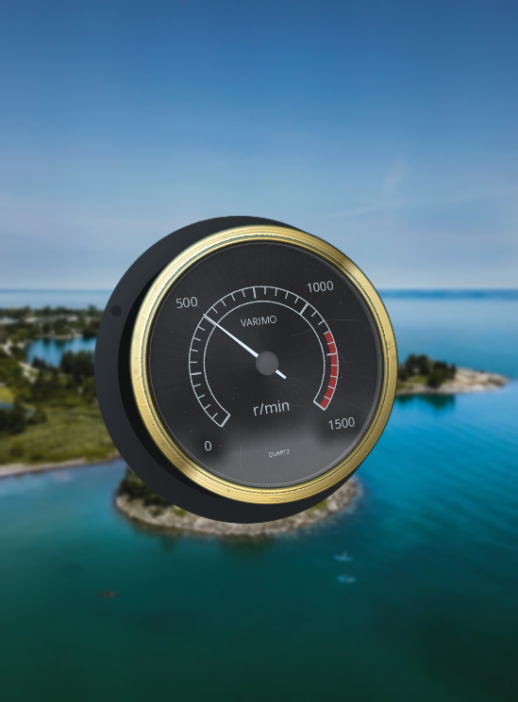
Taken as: 500 rpm
